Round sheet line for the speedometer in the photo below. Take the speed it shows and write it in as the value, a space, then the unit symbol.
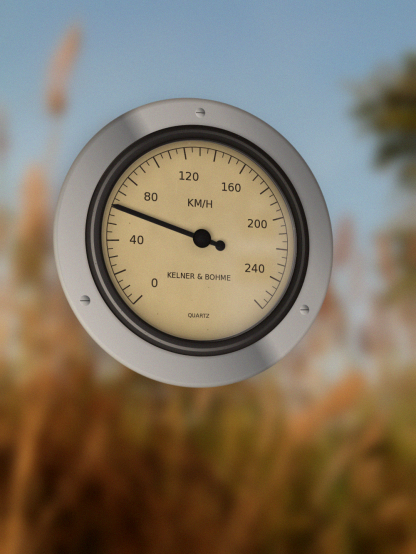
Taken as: 60 km/h
